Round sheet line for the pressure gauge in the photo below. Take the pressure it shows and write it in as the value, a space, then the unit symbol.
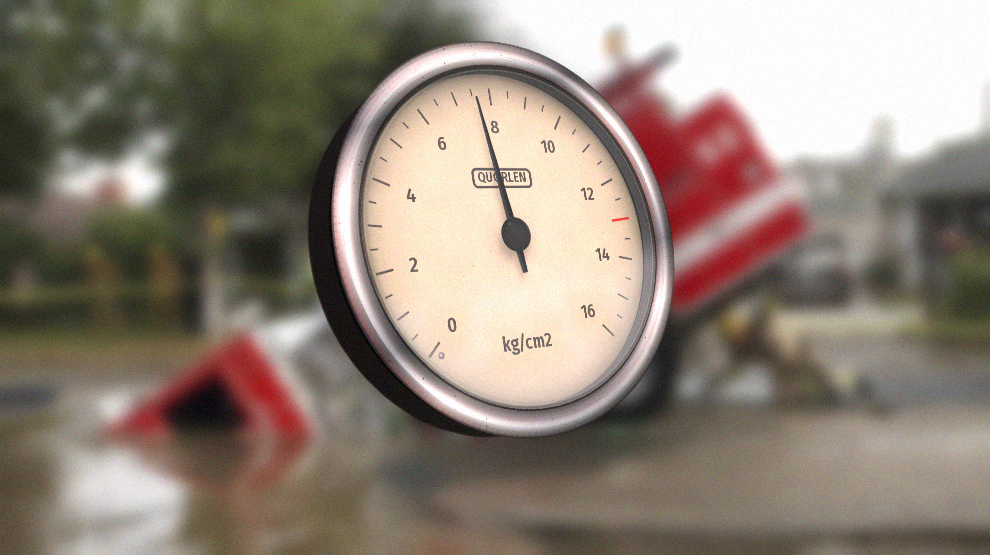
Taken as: 7.5 kg/cm²
